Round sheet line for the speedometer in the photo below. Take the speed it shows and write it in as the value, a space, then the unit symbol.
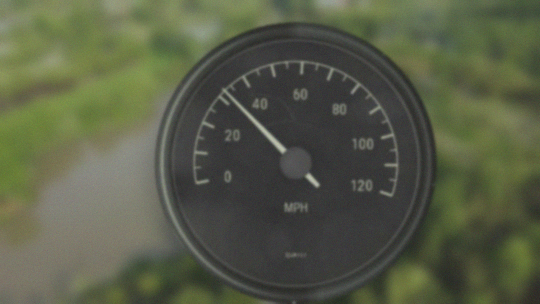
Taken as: 32.5 mph
